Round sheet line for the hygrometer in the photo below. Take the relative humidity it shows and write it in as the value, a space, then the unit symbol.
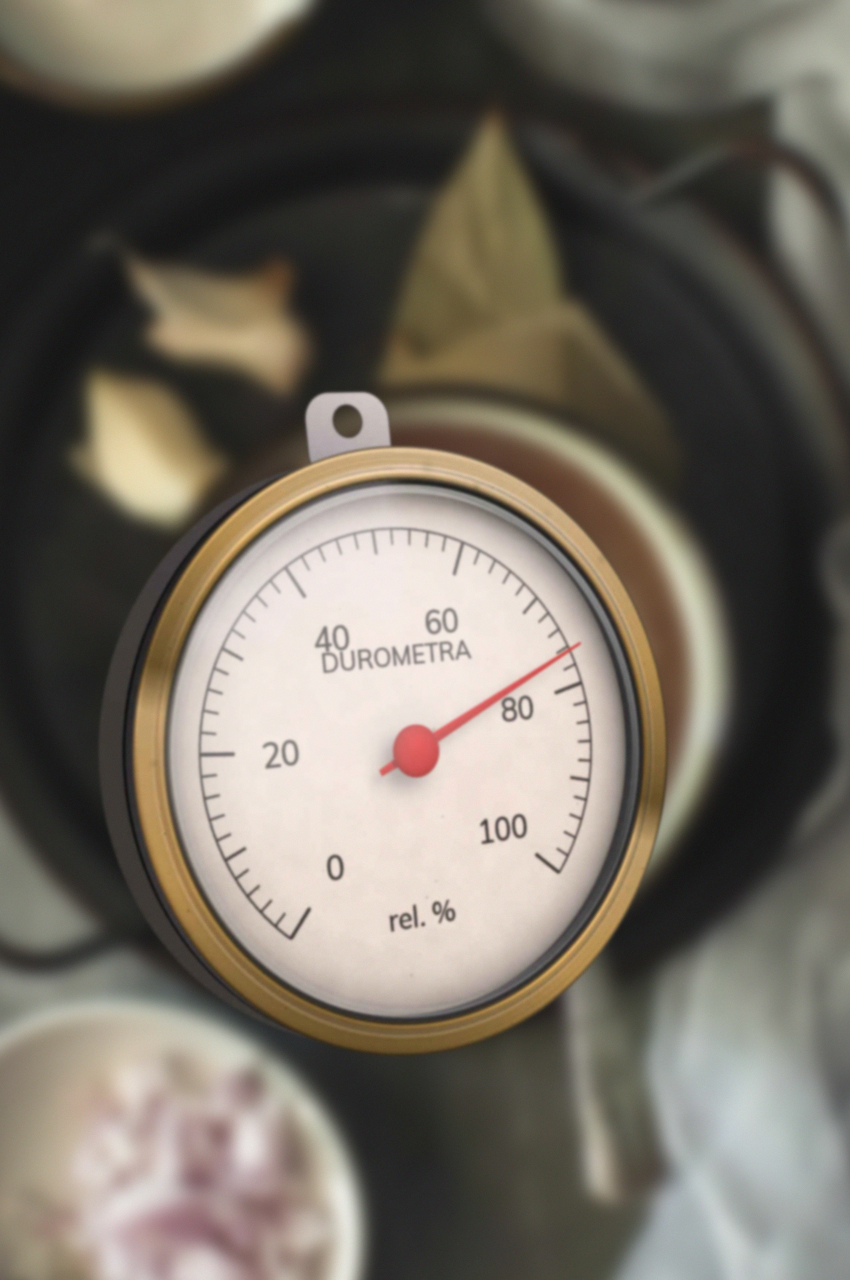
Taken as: 76 %
